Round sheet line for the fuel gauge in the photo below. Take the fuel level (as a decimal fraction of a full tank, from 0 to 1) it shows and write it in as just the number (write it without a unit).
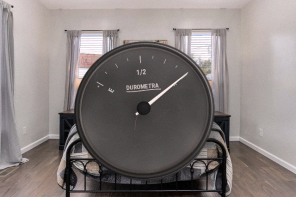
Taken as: 1
